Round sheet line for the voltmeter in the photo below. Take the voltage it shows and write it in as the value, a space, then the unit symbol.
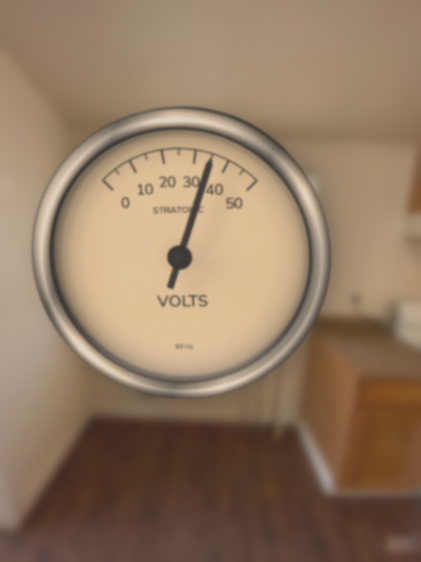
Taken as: 35 V
